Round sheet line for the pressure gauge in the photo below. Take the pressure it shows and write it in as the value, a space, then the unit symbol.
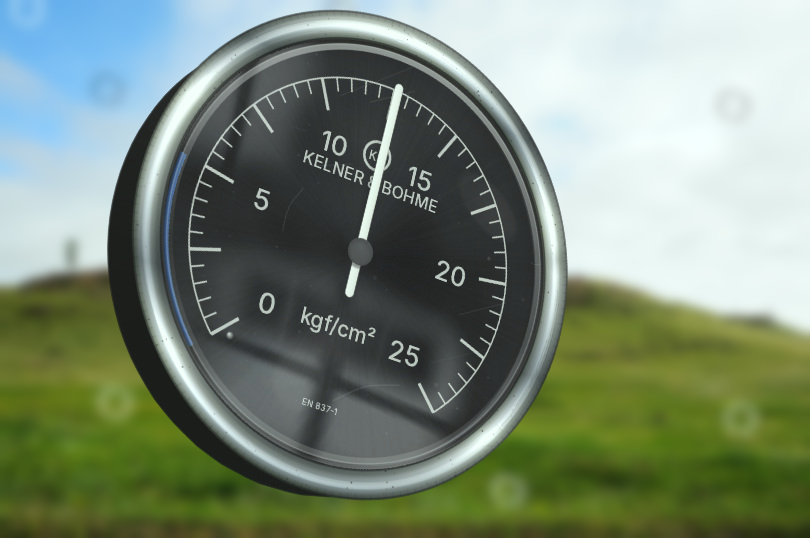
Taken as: 12.5 kg/cm²
